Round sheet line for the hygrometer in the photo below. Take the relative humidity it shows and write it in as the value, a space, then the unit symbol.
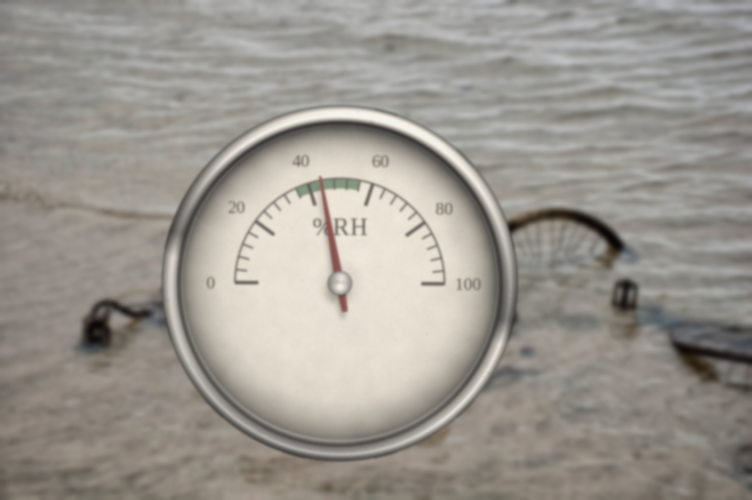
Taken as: 44 %
